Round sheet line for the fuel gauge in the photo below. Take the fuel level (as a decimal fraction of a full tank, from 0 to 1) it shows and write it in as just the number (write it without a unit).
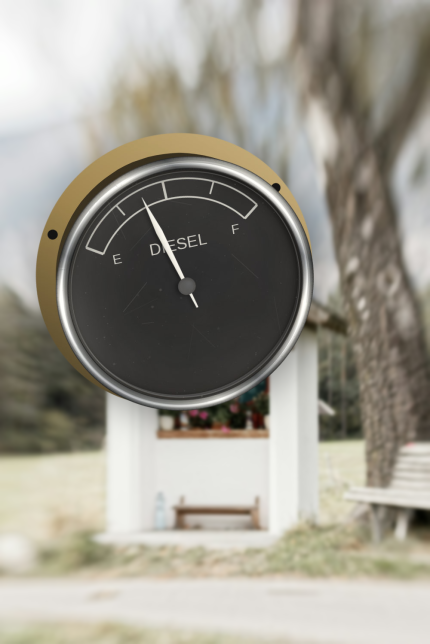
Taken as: 0.375
